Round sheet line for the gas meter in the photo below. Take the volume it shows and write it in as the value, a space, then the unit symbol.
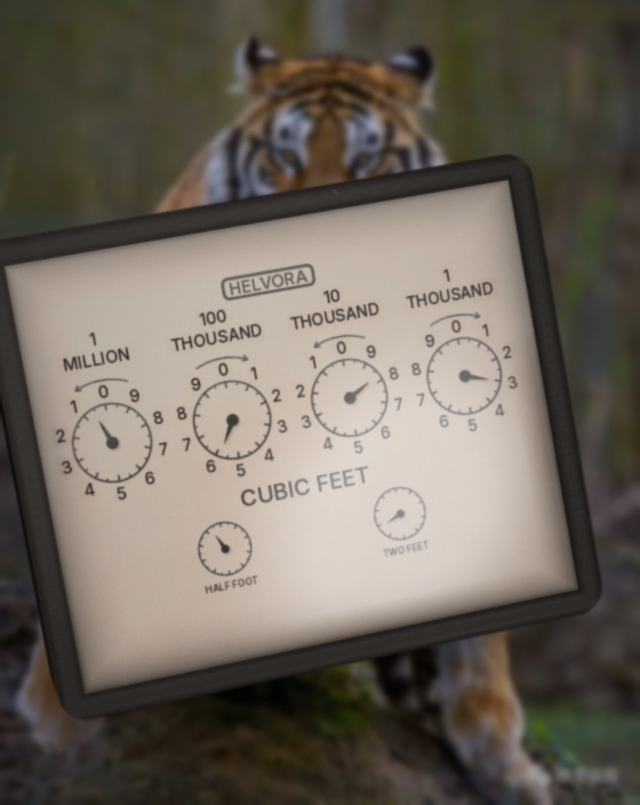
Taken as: 58300 ft³
